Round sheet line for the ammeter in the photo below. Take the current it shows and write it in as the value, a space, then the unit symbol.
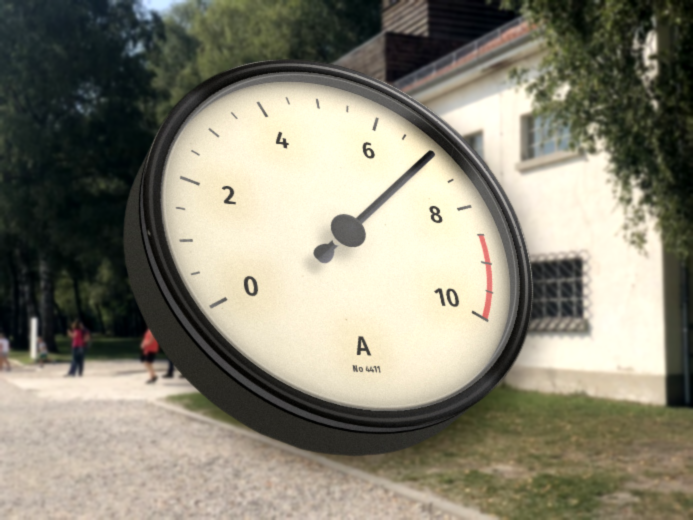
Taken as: 7 A
